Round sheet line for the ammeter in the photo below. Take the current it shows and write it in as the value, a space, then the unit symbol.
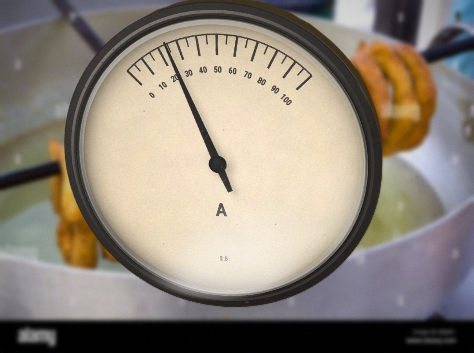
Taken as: 25 A
